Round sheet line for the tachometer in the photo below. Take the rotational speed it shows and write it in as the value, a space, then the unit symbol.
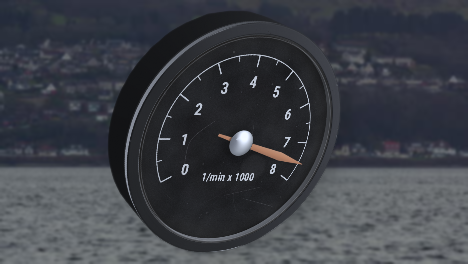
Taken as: 7500 rpm
